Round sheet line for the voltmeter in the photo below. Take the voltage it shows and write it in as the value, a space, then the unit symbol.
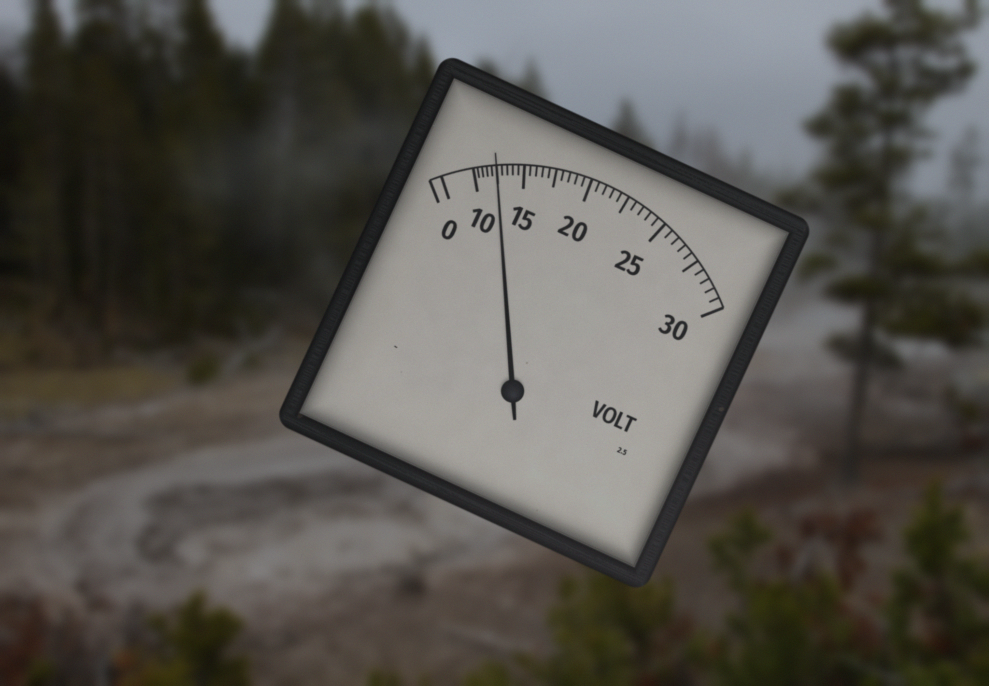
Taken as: 12.5 V
